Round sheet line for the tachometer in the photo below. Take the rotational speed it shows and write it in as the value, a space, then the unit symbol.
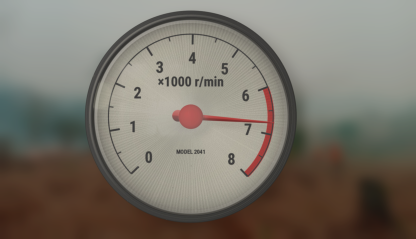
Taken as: 6750 rpm
